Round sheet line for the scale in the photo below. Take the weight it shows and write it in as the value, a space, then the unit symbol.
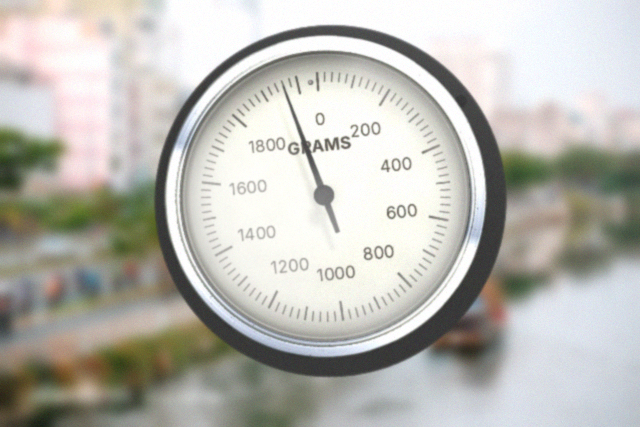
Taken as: 1960 g
